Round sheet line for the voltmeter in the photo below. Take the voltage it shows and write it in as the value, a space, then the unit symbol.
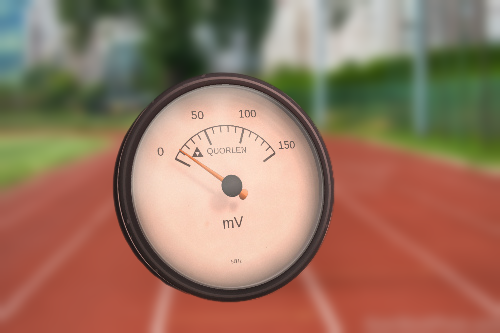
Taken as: 10 mV
